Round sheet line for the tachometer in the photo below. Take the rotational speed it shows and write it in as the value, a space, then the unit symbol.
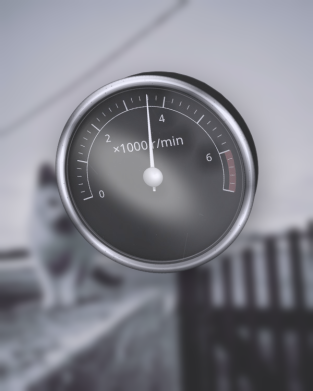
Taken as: 3600 rpm
